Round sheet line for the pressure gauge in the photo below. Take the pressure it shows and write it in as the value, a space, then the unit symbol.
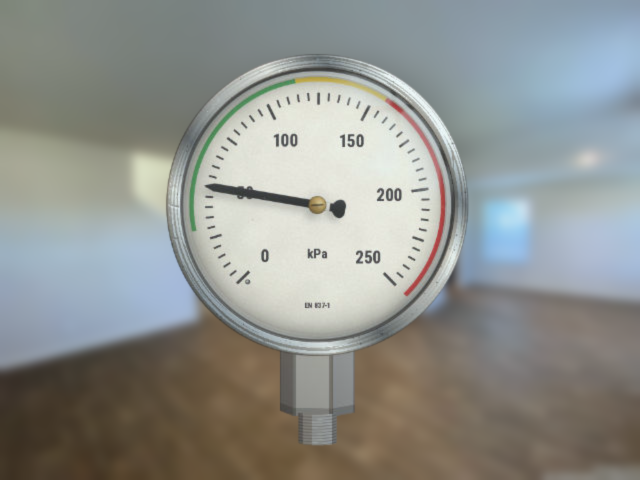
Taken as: 50 kPa
